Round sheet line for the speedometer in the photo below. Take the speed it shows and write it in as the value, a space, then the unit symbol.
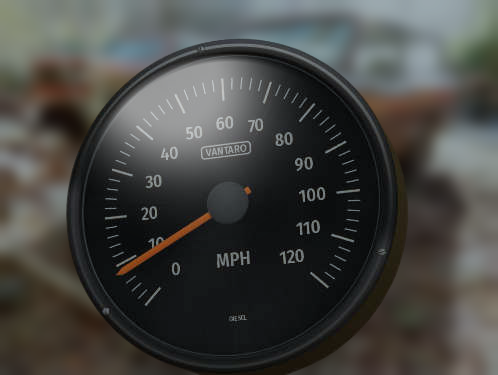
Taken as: 8 mph
